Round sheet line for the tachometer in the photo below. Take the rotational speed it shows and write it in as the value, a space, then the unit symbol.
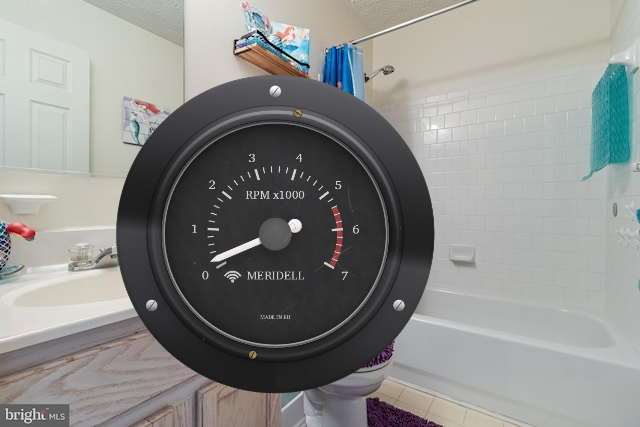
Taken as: 200 rpm
